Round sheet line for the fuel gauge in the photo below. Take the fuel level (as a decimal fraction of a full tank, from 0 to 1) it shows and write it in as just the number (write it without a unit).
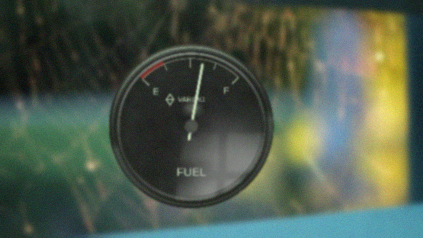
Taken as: 0.625
